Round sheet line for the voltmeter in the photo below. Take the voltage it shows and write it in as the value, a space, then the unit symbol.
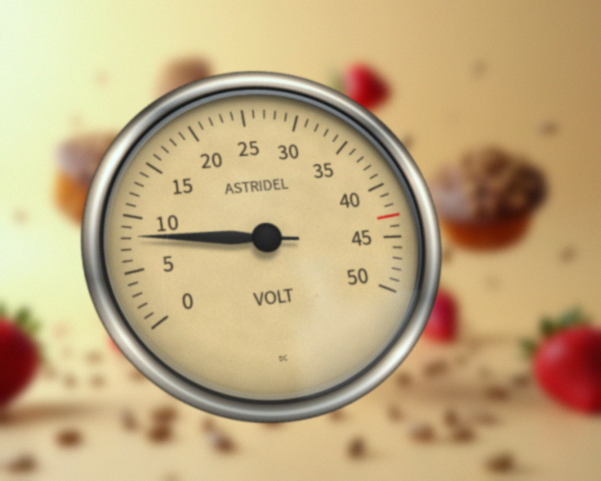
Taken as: 8 V
